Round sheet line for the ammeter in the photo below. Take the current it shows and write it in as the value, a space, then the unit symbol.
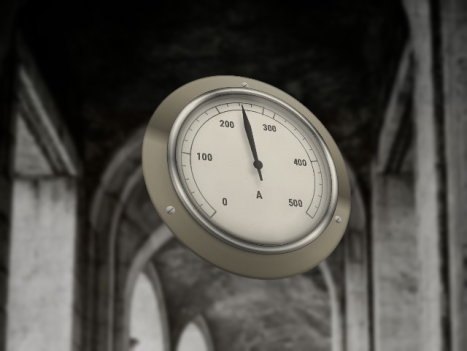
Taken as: 240 A
